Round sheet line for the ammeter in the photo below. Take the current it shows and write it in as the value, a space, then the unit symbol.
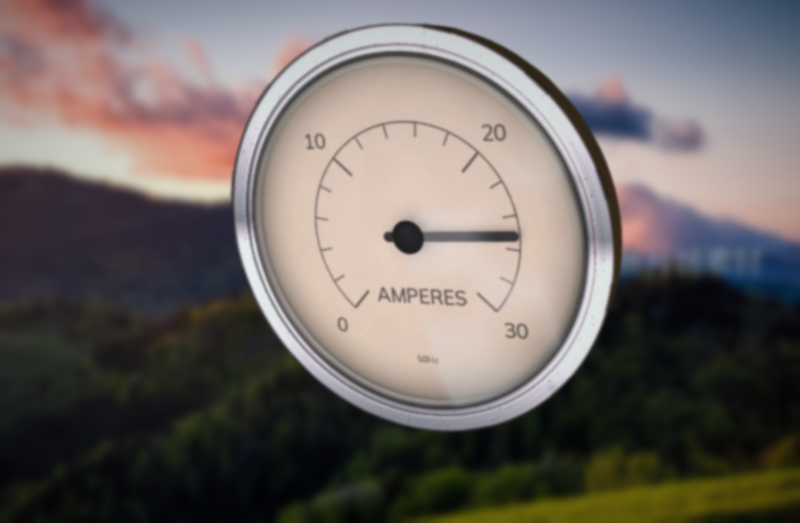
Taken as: 25 A
